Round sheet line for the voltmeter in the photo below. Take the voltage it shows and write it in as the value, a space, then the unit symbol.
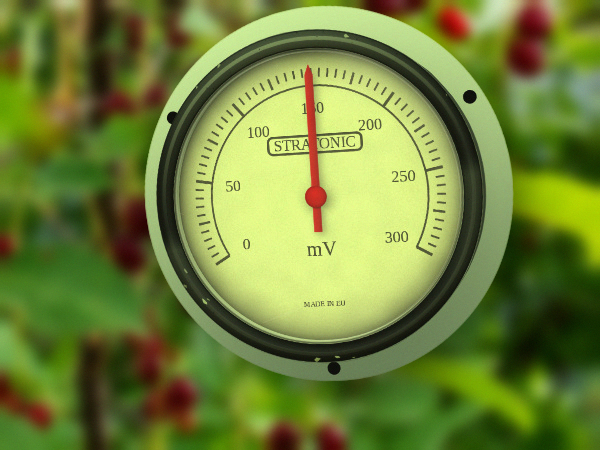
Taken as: 150 mV
